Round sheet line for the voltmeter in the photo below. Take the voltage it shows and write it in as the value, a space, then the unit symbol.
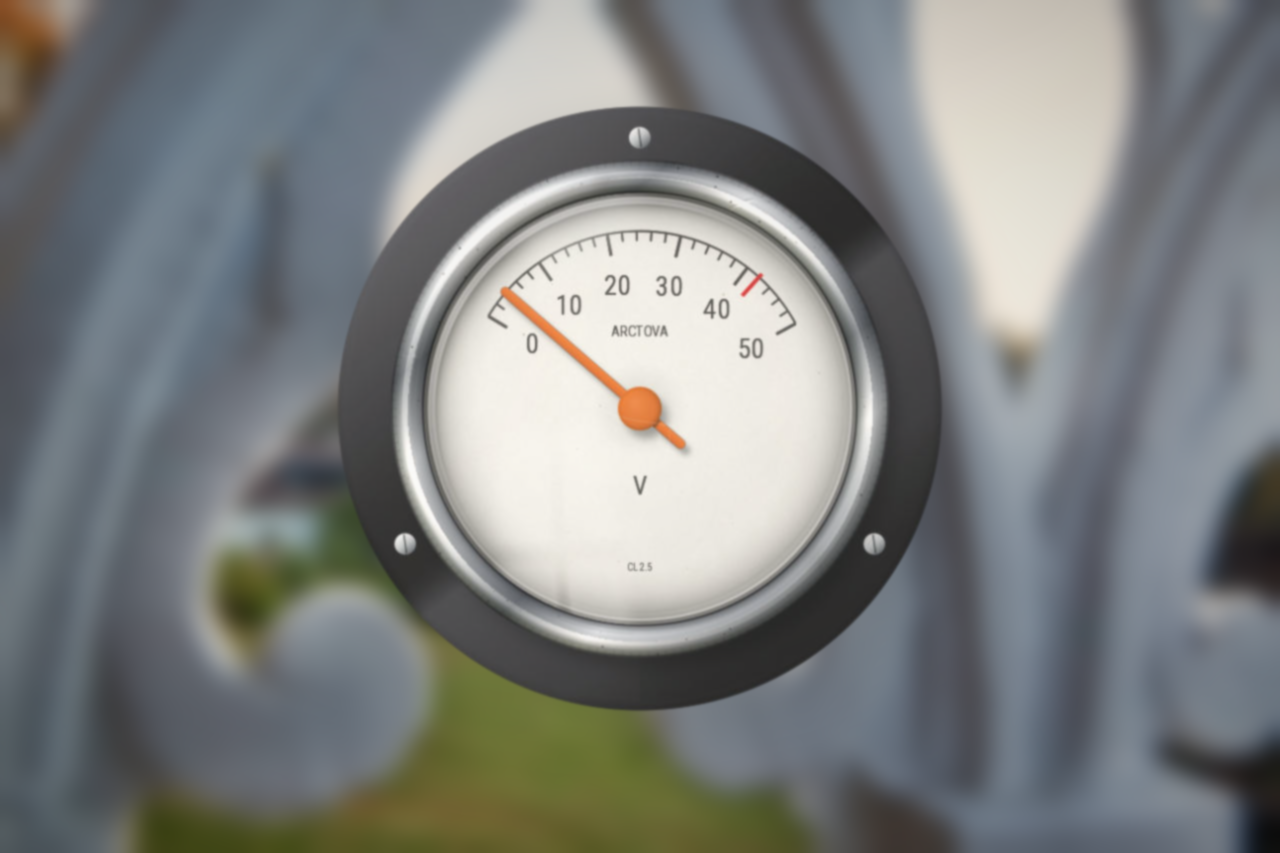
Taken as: 4 V
